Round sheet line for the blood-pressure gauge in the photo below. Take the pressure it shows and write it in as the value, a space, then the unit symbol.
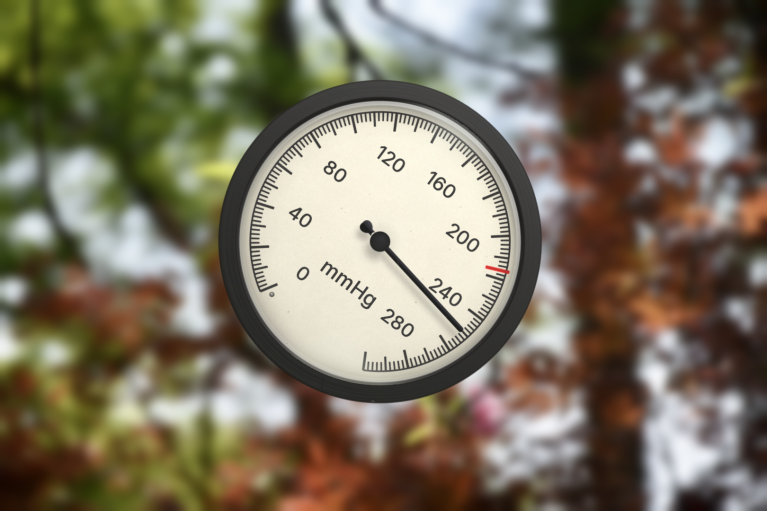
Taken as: 250 mmHg
